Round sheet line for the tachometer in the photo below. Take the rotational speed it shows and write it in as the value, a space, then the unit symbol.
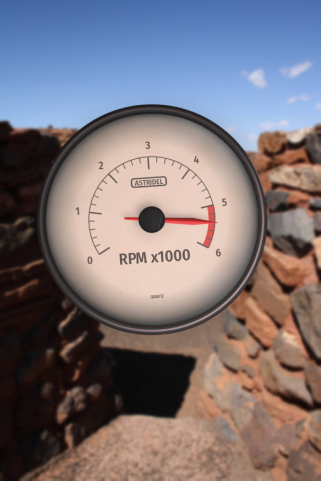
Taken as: 5400 rpm
